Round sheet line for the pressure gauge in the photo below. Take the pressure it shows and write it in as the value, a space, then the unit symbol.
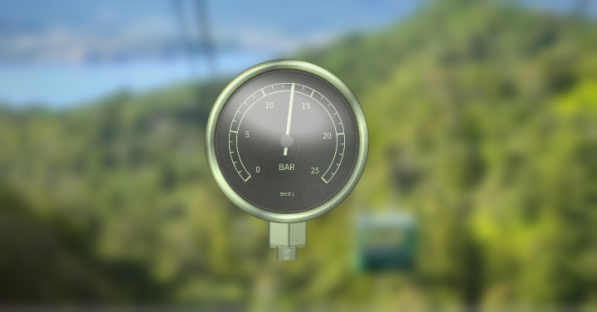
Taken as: 13 bar
